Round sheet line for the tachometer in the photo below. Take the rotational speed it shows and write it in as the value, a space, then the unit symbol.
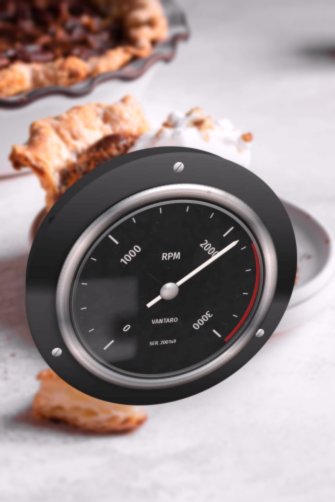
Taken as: 2100 rpm
